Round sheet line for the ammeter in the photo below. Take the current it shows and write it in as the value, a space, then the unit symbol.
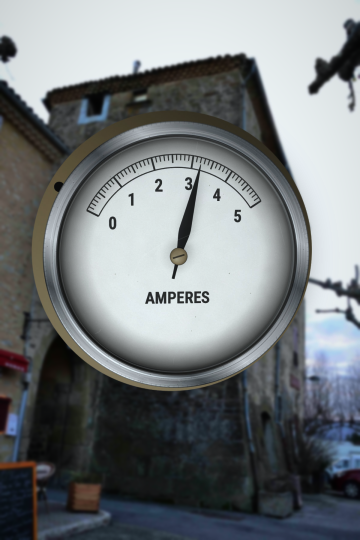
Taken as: 3.2 A
